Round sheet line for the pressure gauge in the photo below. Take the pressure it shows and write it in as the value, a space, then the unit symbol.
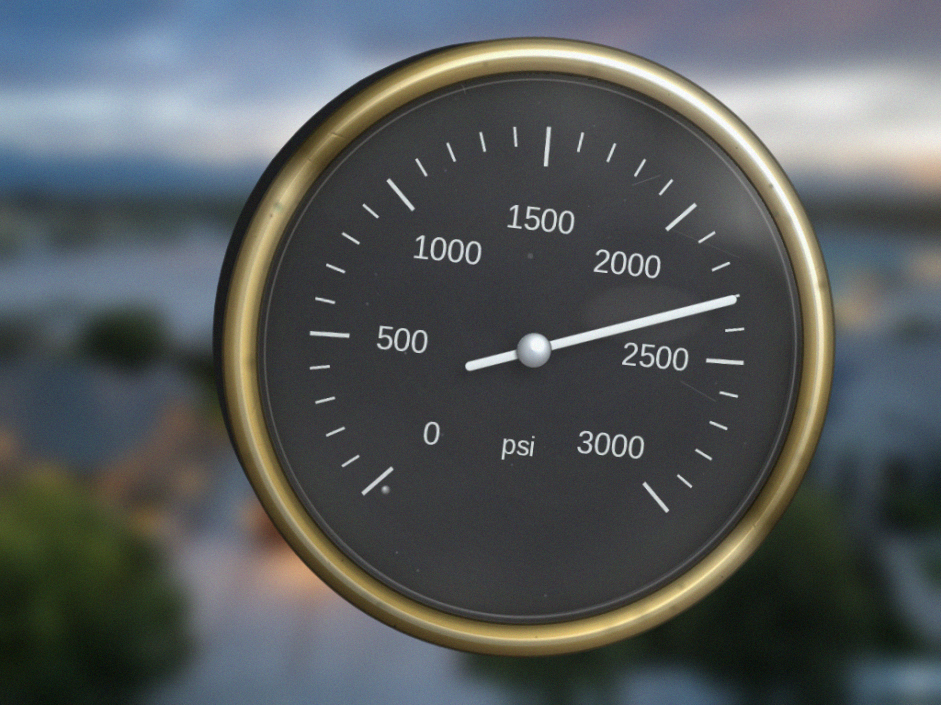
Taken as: 2300 psi
